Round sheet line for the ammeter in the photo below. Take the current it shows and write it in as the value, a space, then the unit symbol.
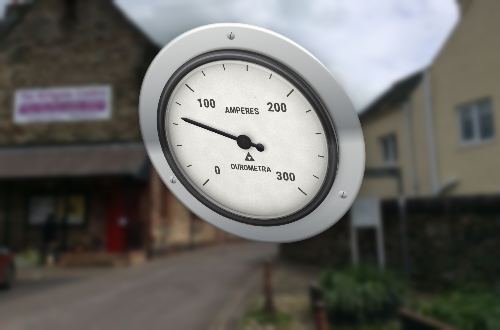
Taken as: 70 A
